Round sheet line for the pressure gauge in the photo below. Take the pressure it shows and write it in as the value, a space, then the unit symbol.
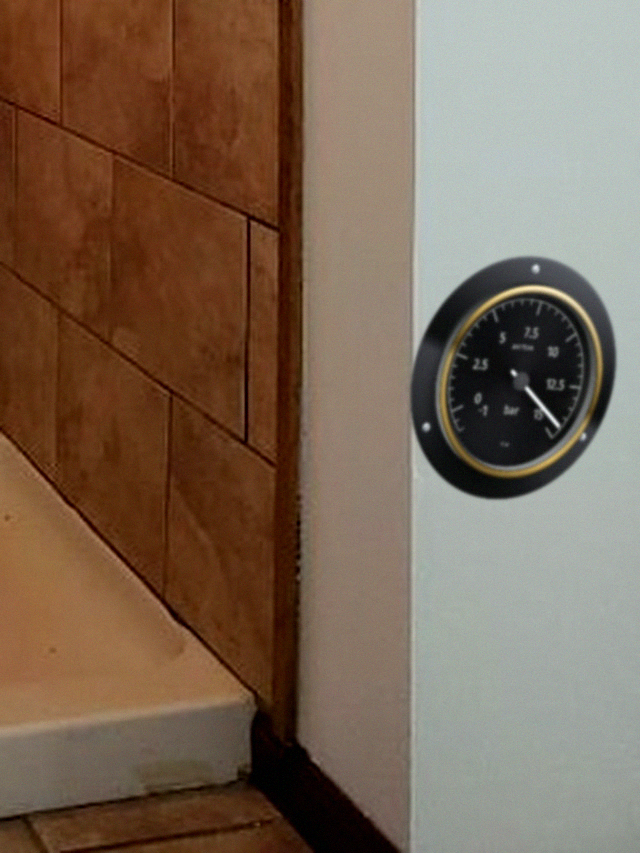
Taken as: 14.5 bar
